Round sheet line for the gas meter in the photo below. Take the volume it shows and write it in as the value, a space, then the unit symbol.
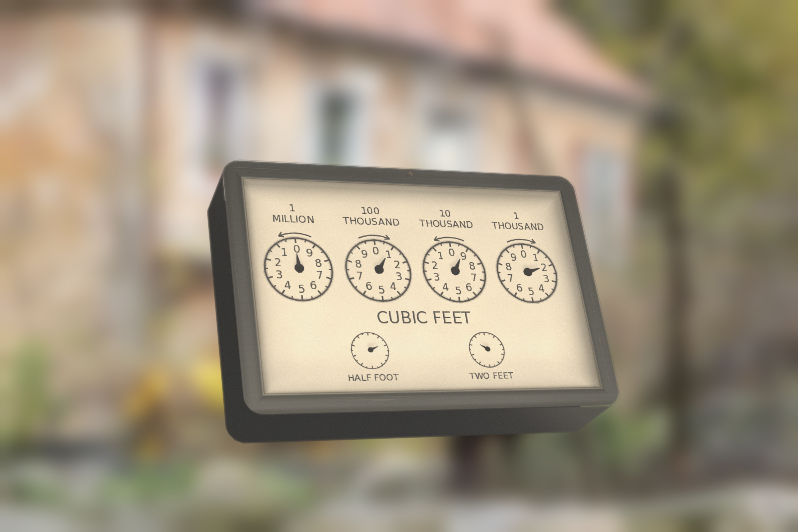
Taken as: 9200 ft³
